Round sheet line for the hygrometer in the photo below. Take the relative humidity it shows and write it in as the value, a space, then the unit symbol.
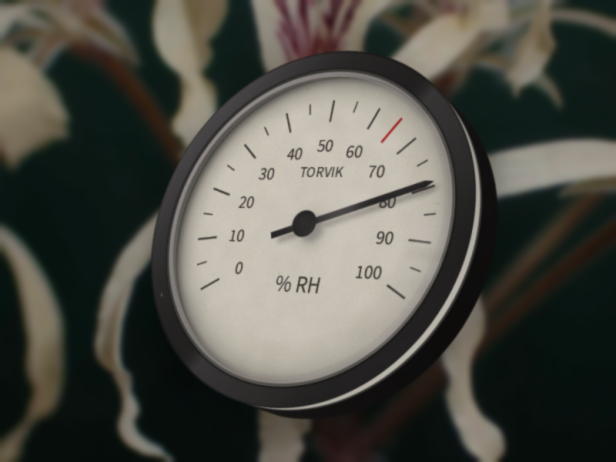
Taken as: 80 %
